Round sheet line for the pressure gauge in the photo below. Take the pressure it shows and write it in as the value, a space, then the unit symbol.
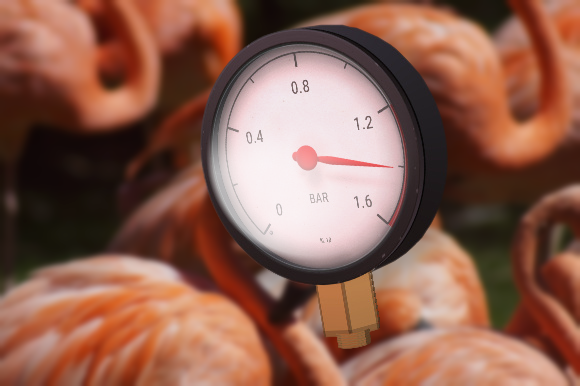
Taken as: 1.4 bar
